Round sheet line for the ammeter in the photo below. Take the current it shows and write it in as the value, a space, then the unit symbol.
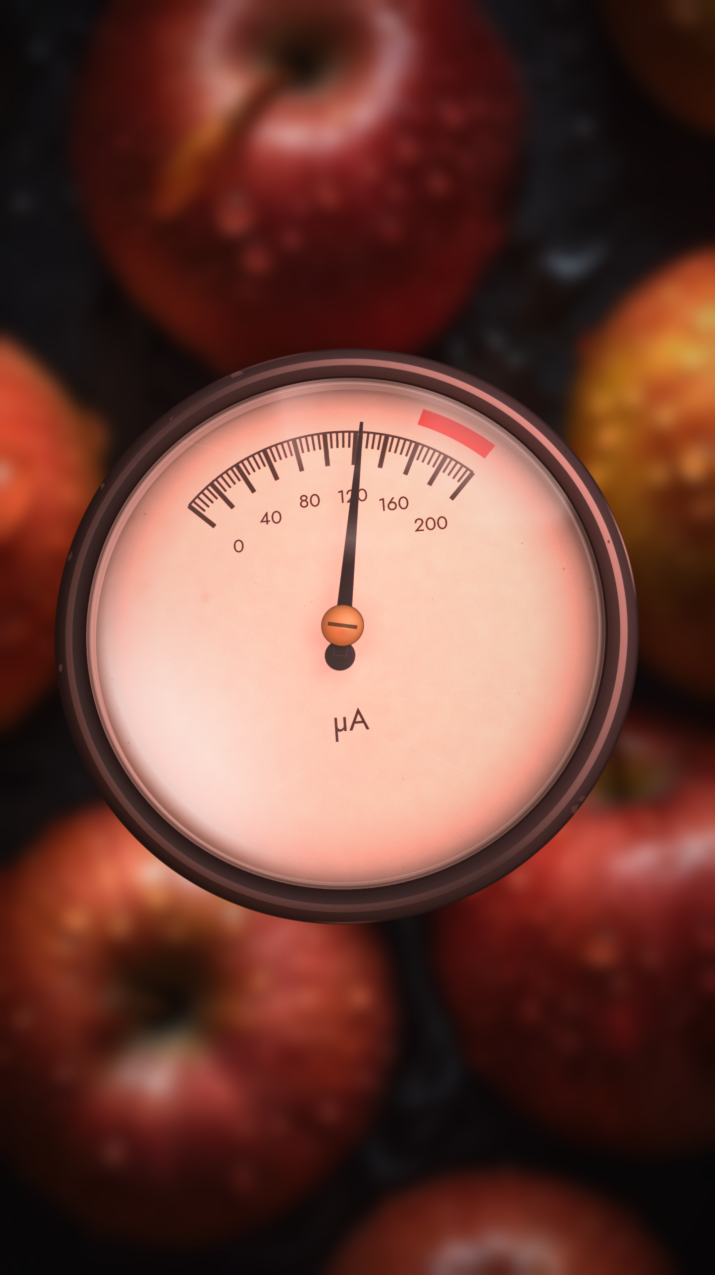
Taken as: 124 µA
